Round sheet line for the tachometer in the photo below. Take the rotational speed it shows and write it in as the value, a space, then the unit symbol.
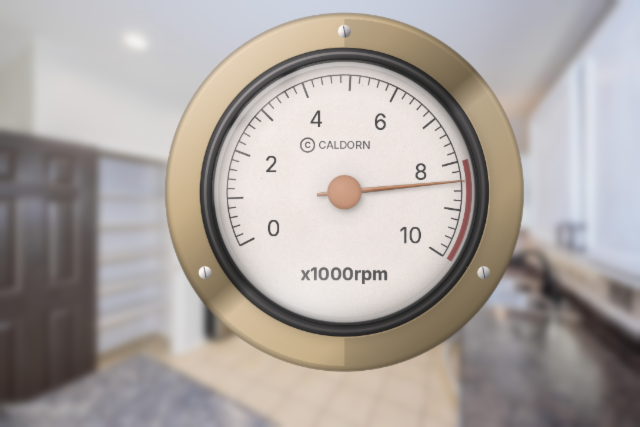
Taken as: 8400 rpm
